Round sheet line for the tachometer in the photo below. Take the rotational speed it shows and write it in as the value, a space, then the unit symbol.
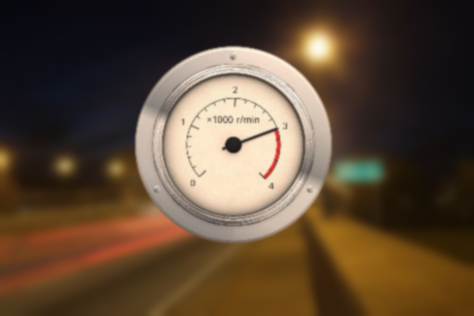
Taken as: 3000 rpm
